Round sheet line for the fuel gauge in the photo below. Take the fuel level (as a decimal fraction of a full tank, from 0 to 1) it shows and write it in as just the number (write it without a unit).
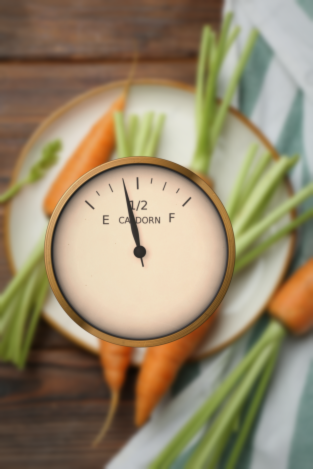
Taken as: 0.375
